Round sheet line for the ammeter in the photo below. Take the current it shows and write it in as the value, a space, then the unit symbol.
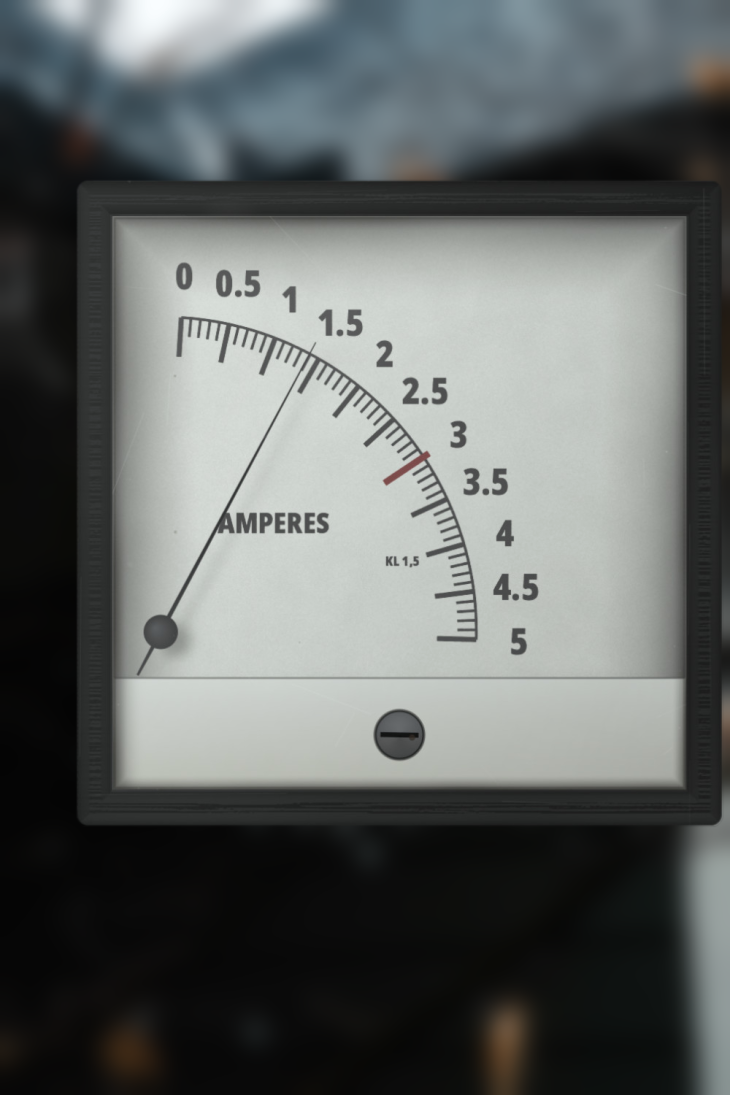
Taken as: 1.4 A
